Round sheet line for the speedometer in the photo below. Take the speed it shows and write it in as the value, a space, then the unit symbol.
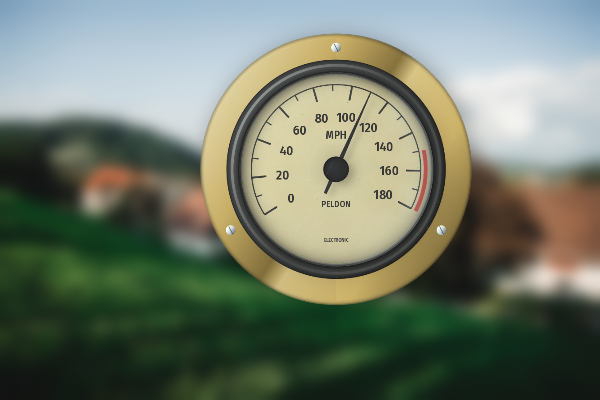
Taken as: 110 mph
